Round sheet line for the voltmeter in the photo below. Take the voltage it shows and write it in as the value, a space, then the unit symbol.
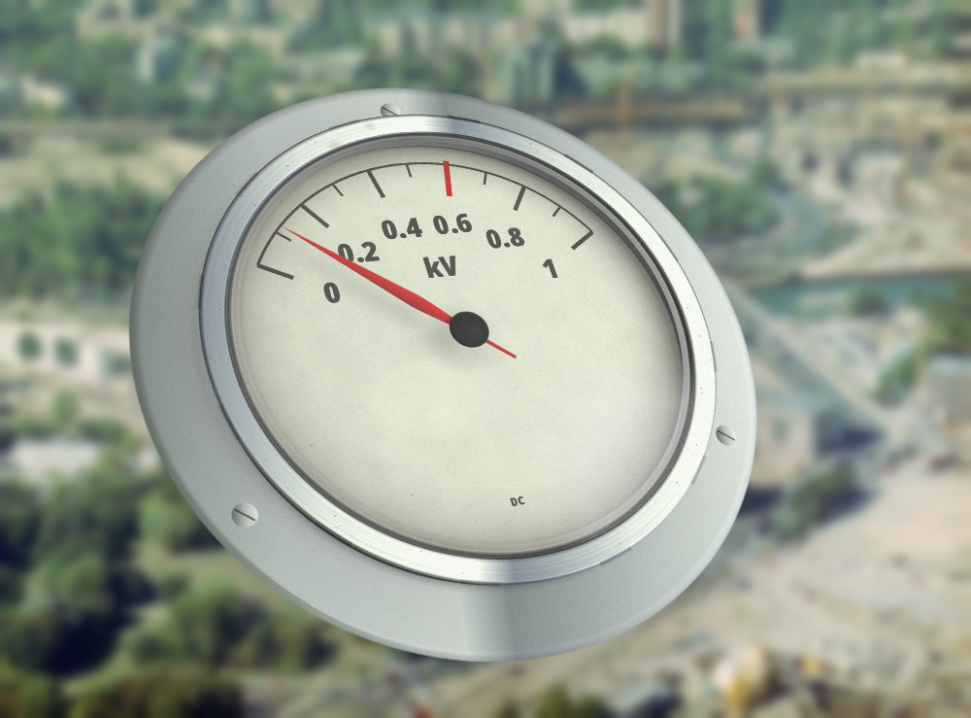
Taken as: 0.1 kV
